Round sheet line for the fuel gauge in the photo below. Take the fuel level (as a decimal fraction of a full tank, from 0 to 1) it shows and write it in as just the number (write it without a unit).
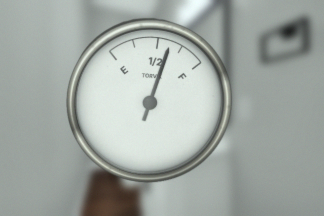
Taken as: 0.625
